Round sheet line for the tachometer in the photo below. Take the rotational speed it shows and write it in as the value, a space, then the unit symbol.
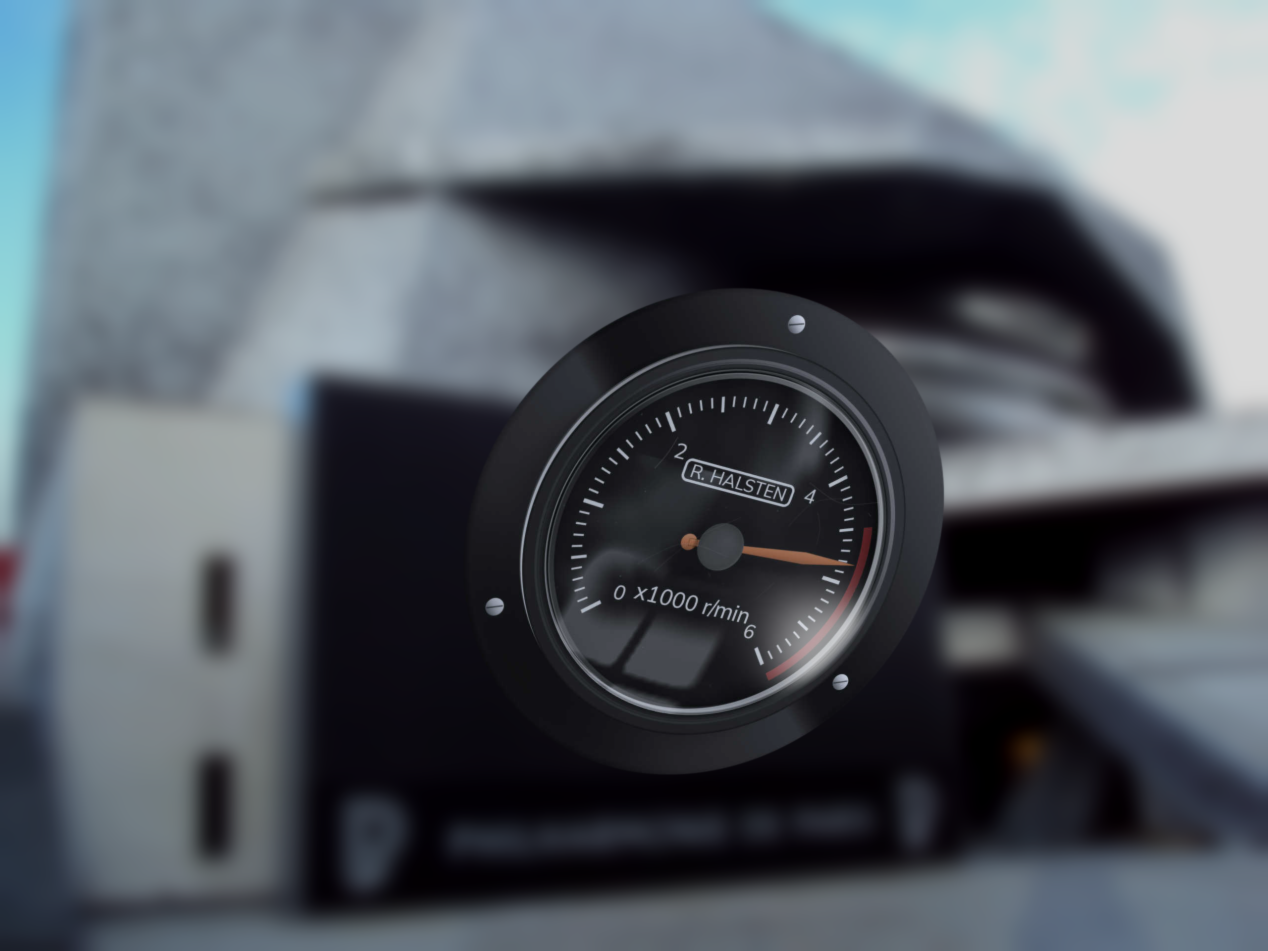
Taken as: 4800 rpm
